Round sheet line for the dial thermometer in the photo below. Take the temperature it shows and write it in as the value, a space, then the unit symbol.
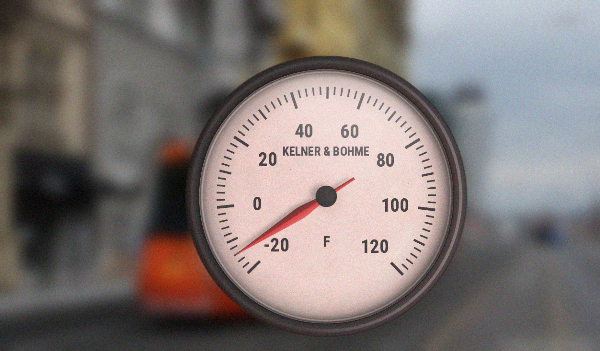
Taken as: -14 °F
